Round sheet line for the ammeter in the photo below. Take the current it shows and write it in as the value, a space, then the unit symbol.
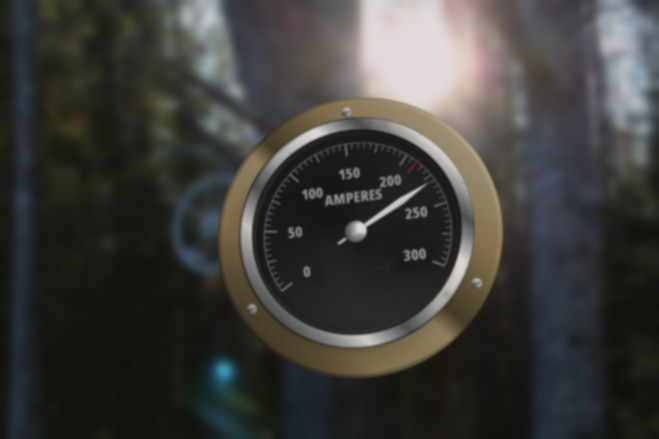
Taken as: 230 A
